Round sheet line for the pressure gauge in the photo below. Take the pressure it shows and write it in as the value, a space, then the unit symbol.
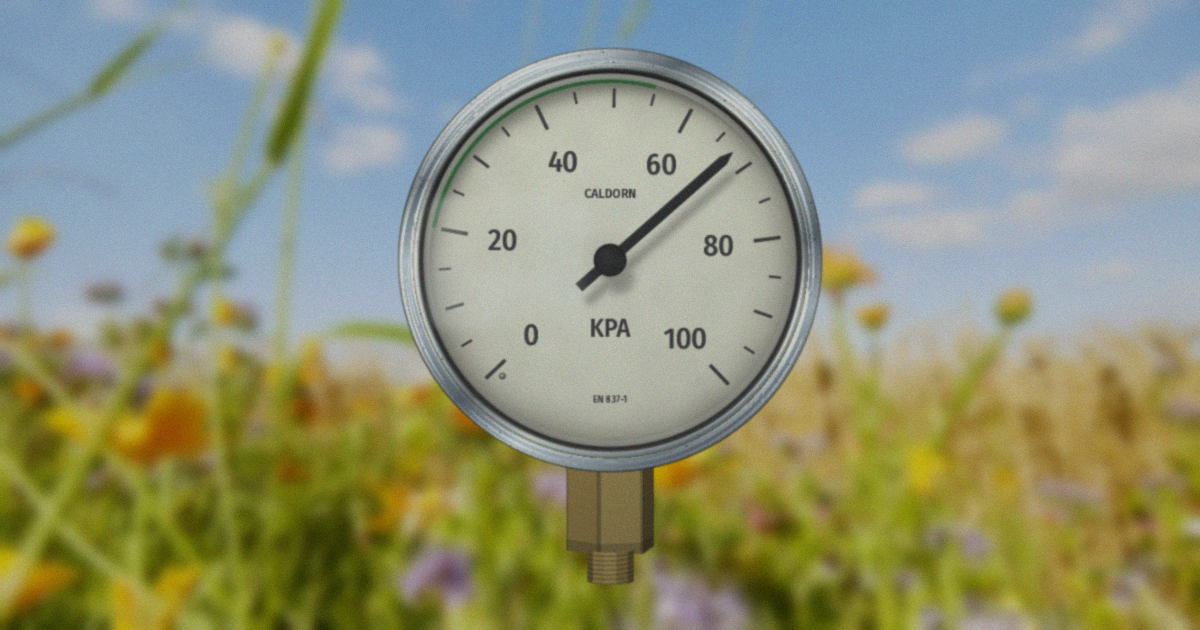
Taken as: 67.5 kPa
